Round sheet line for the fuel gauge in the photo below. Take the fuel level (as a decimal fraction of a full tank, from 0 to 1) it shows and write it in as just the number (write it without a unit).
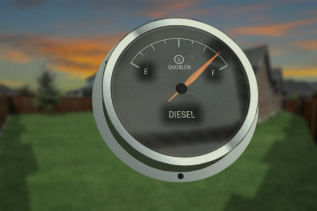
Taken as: 0.875
